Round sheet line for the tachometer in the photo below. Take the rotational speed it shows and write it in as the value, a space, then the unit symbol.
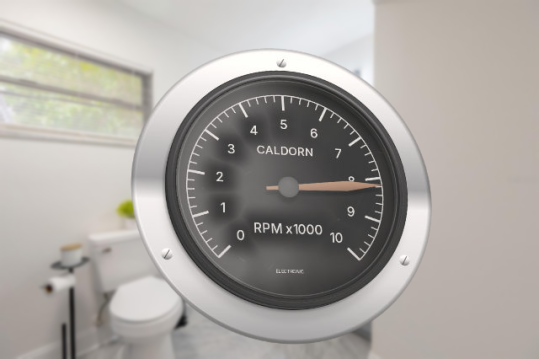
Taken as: 8200 rpm
